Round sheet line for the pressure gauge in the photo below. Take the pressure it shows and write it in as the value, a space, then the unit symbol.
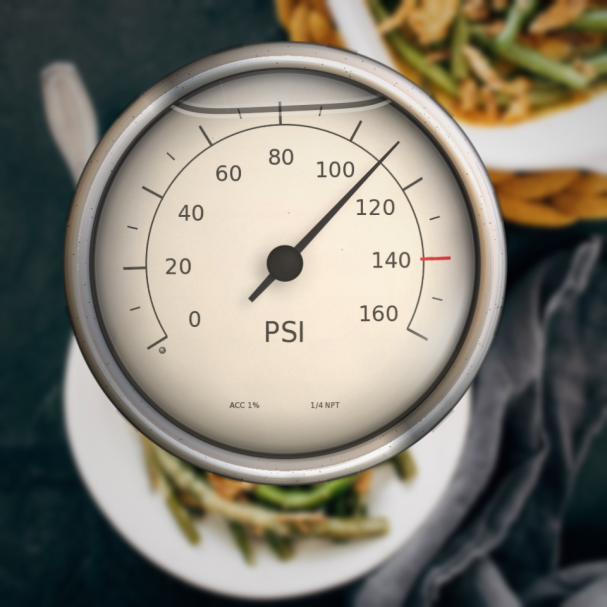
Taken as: 110 psi
